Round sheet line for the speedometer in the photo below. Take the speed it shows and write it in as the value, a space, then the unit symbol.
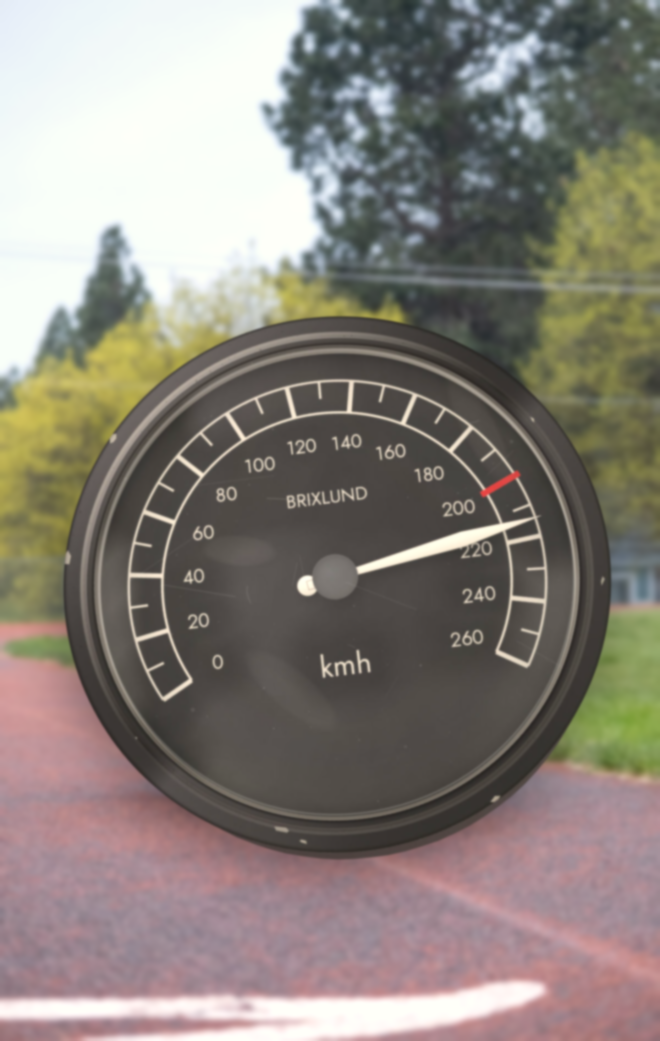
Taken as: 215 km/h
